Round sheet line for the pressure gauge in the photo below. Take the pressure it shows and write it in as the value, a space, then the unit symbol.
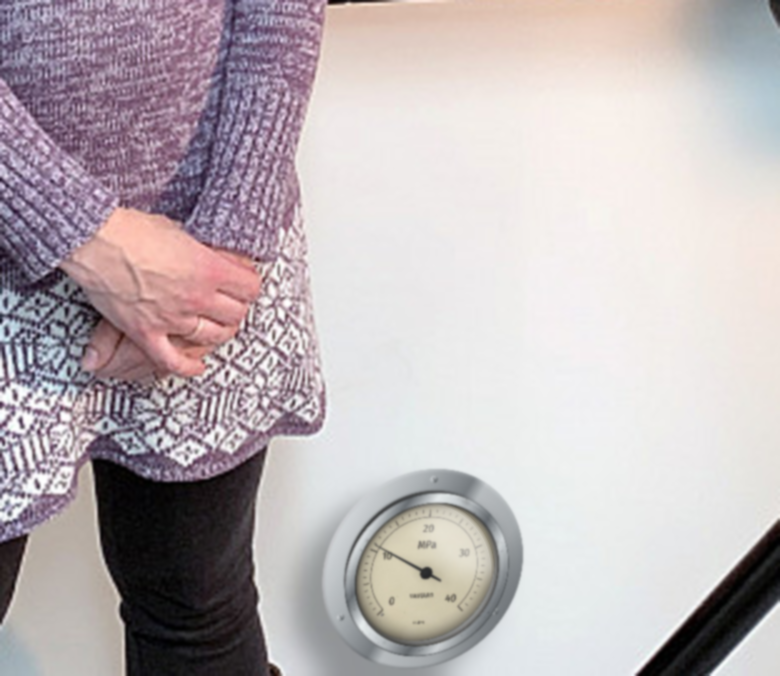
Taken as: 11 MPa
